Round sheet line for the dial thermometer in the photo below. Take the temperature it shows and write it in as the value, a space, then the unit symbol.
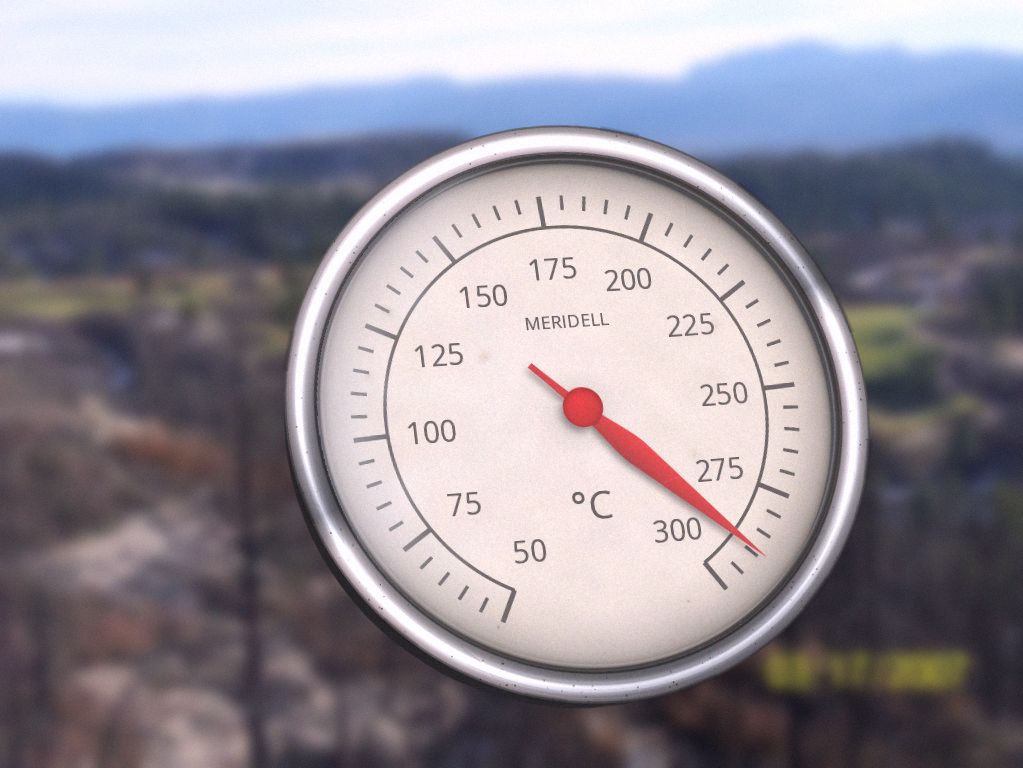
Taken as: 290 °C
